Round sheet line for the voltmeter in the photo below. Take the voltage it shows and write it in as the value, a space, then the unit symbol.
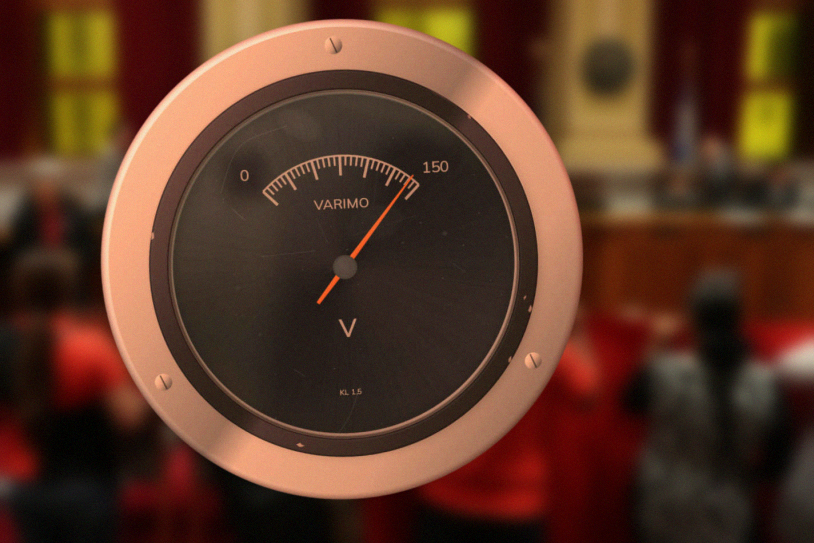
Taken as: 140 V
